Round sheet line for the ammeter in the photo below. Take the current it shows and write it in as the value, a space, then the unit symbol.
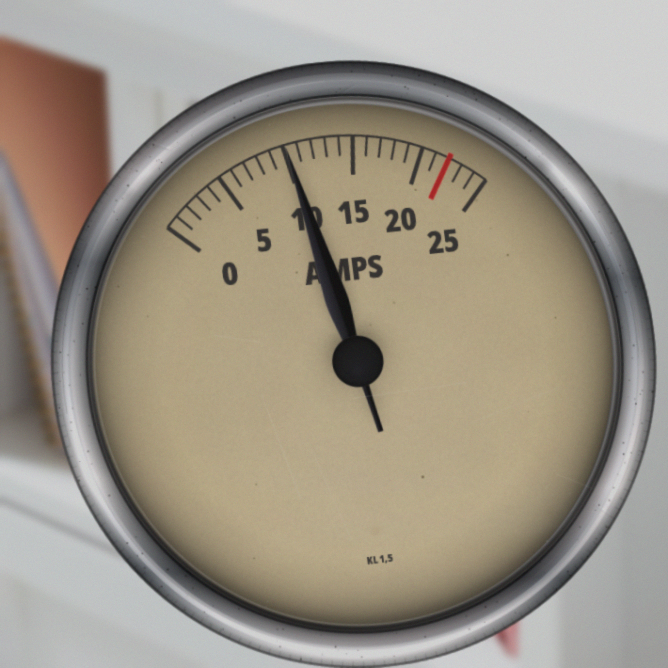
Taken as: 10 A
